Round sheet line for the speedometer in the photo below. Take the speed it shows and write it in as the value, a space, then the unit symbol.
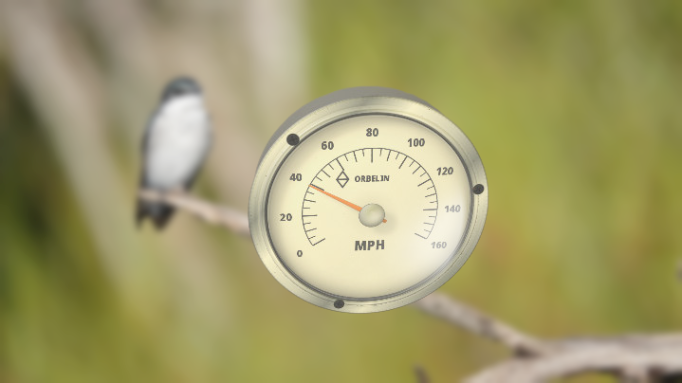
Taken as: 40 mph
